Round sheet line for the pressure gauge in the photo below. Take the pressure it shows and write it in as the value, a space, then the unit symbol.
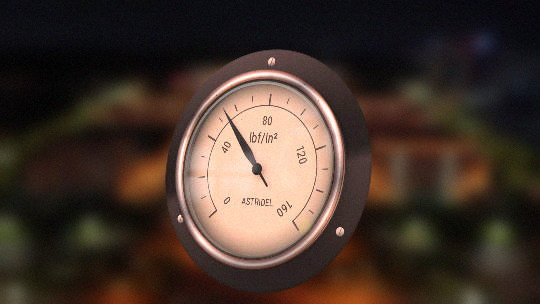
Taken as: 55 psi
